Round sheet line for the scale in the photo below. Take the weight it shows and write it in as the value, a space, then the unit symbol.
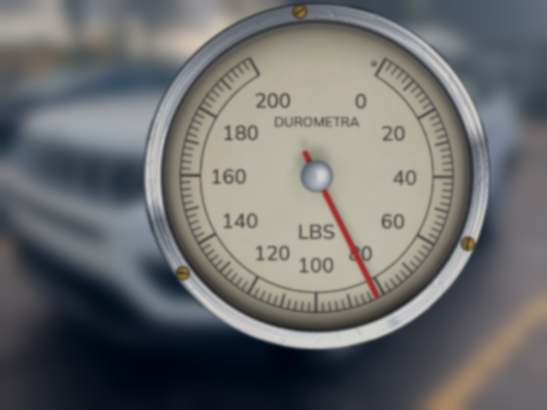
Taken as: 82 lb
